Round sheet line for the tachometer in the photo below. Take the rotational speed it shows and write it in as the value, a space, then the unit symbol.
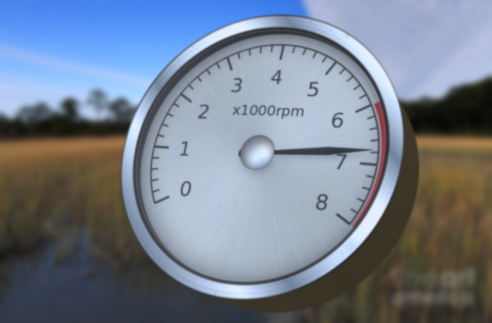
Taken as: 6800 rpm
